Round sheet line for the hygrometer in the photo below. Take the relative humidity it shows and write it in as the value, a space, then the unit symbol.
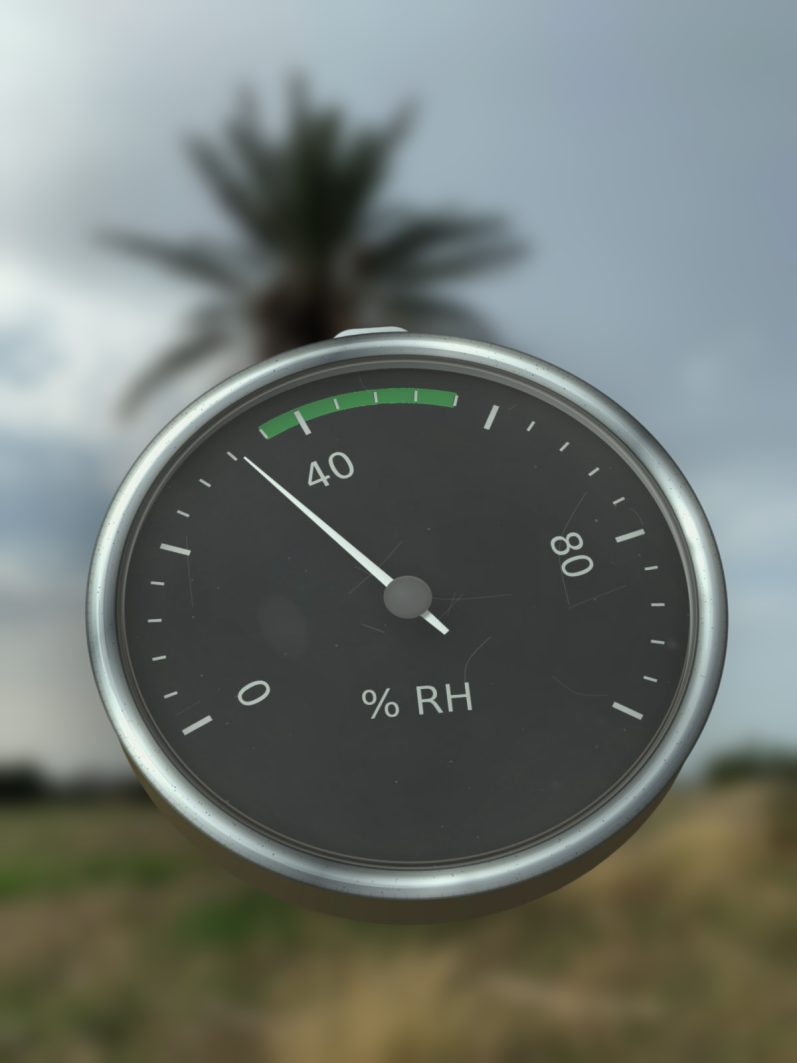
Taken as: 32 %
